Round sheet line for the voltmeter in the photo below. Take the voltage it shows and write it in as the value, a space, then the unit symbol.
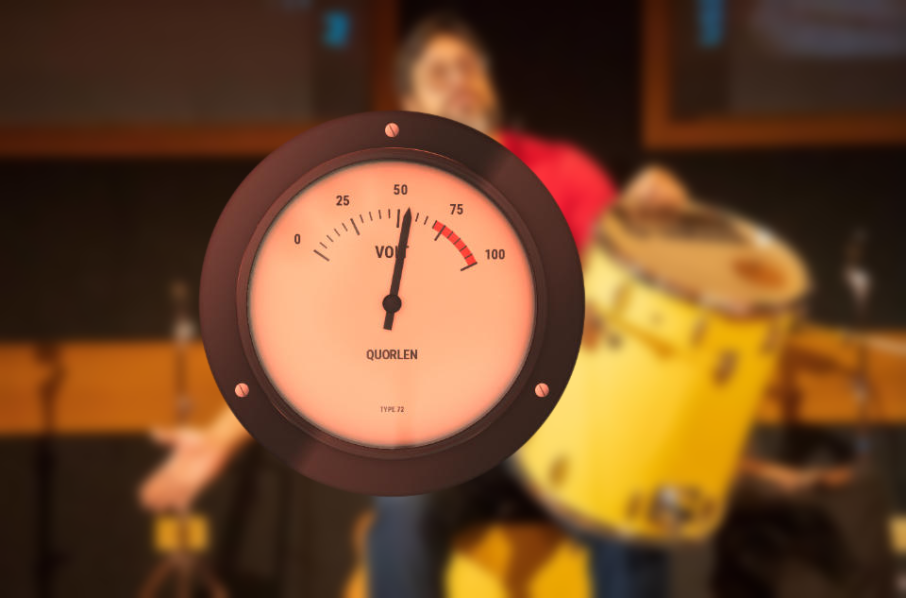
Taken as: 55 V
